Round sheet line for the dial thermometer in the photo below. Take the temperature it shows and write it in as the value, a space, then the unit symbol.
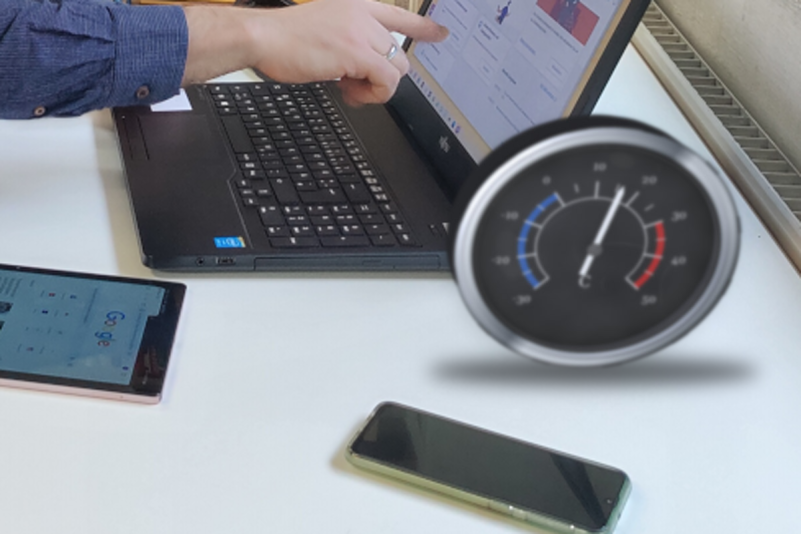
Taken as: 15 °C
